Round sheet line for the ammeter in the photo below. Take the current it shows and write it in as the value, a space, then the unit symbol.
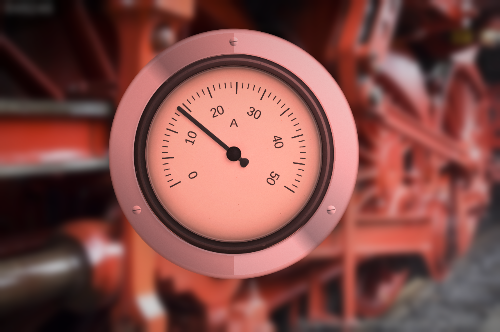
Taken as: 14 A
